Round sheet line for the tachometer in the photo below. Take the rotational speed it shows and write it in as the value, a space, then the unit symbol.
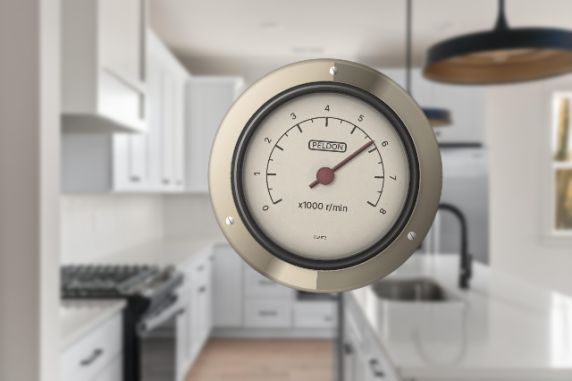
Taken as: 5750 rpm
